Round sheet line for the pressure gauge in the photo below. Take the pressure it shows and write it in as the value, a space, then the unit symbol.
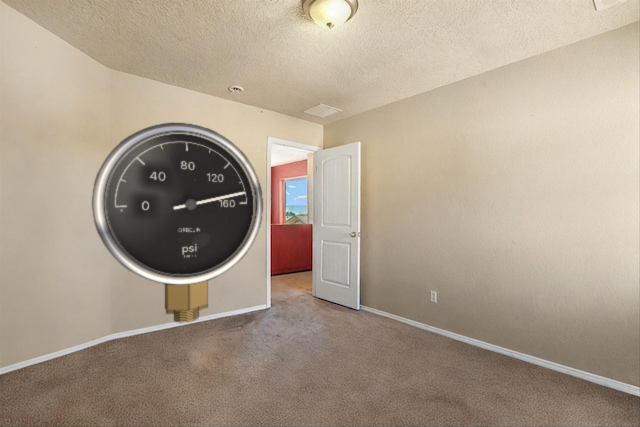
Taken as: 150 psi
